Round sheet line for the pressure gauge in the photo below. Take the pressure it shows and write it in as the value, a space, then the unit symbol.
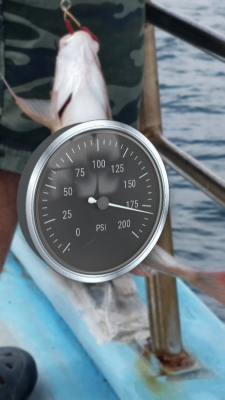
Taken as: 180 psi
